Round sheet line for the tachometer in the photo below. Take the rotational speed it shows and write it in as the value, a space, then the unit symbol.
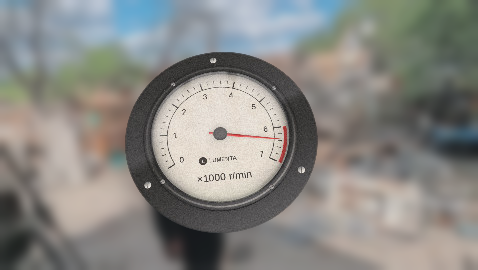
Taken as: 6400 rpm
